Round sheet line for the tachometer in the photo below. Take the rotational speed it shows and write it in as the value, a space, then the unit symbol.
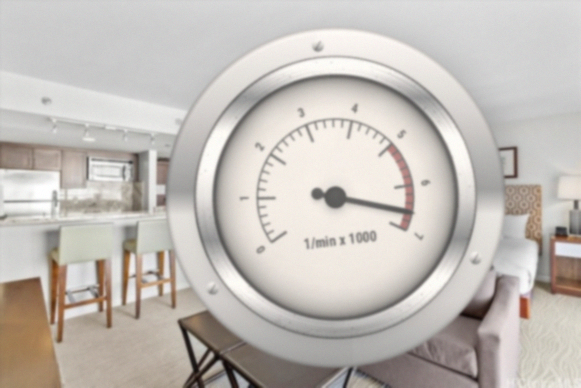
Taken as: 6600 rpm
